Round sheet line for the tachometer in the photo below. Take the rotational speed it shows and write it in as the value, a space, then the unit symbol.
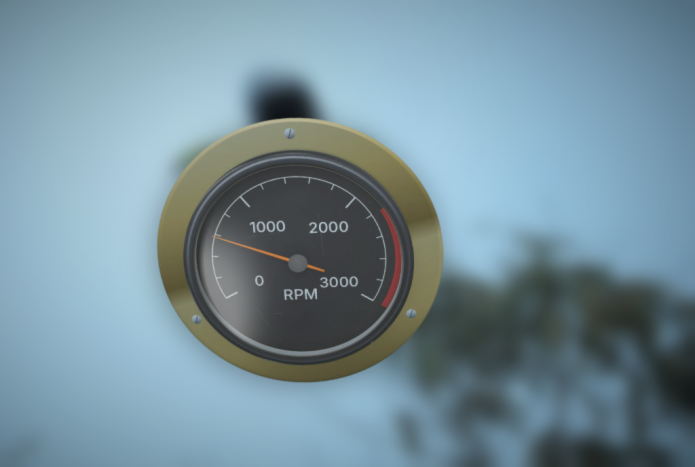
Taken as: 600 rpm
